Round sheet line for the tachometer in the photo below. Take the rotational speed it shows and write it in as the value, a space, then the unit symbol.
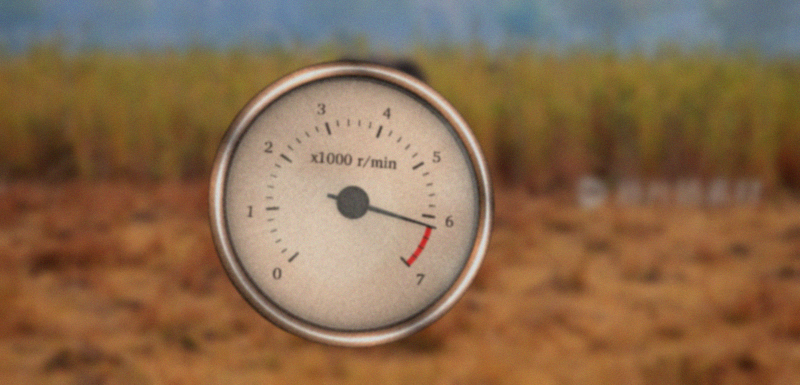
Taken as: 6200 rpm
